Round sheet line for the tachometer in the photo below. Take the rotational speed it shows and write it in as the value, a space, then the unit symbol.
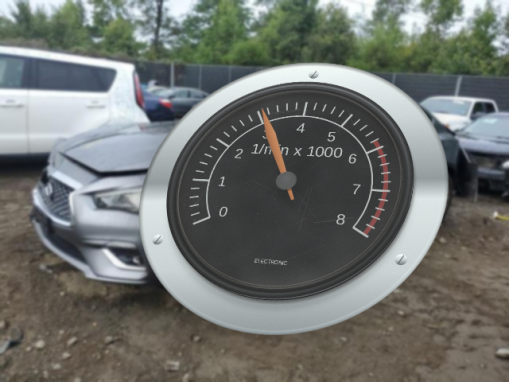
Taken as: 3100 rpm
